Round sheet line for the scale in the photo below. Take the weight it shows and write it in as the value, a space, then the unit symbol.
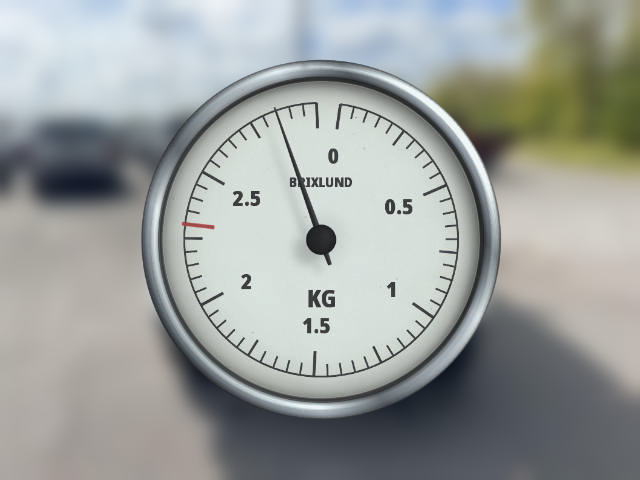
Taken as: 2.85 kg
